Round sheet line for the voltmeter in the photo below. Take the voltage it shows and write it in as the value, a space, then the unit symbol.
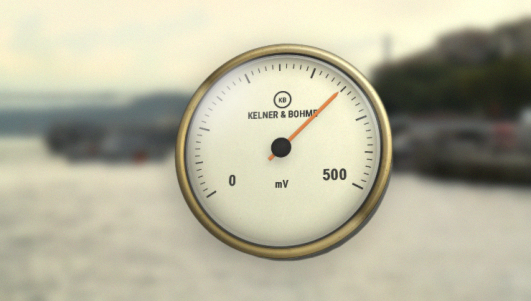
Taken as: 350 mV
